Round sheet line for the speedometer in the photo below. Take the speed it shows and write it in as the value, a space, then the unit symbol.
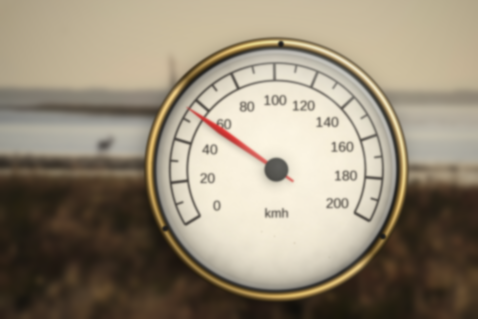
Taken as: 55 km/h
